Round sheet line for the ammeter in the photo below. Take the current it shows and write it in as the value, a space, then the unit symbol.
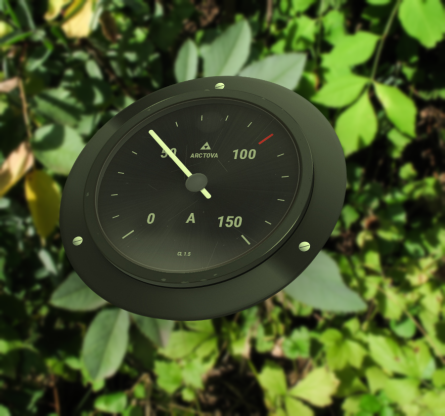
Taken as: 50 A
